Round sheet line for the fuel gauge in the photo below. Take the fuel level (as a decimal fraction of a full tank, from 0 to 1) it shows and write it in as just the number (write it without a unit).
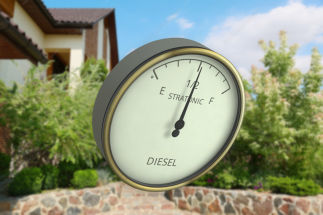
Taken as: 0.5
